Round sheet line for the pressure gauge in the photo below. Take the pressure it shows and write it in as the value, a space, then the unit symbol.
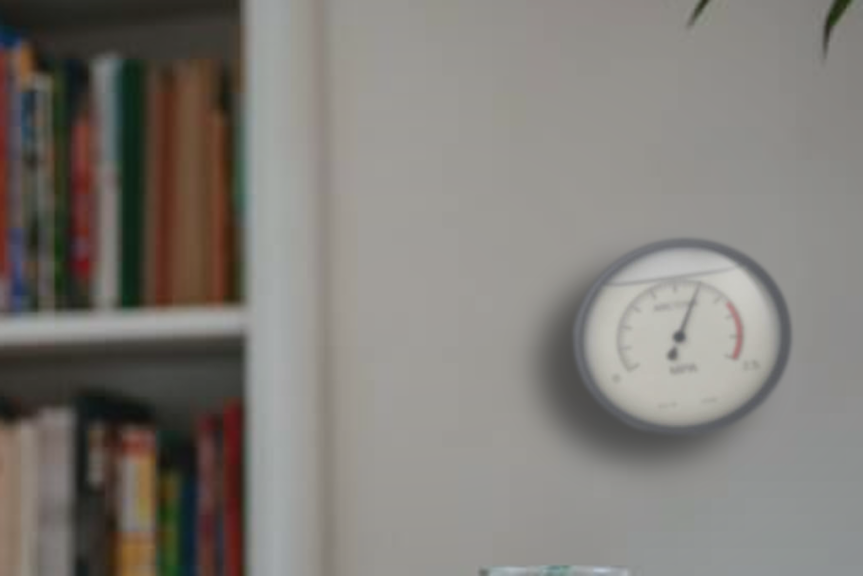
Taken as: 1.5 MPa
